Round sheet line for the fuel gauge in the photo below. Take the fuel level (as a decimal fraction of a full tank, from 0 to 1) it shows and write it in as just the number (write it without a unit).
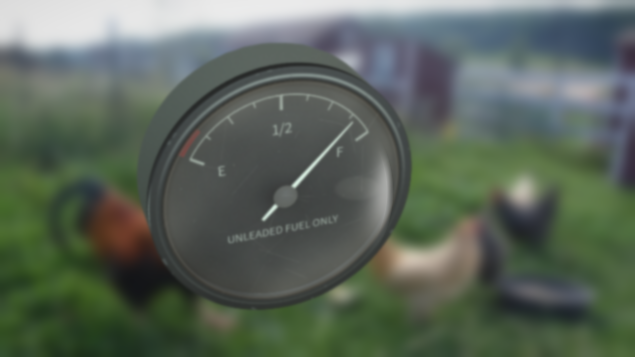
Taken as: 0.875
